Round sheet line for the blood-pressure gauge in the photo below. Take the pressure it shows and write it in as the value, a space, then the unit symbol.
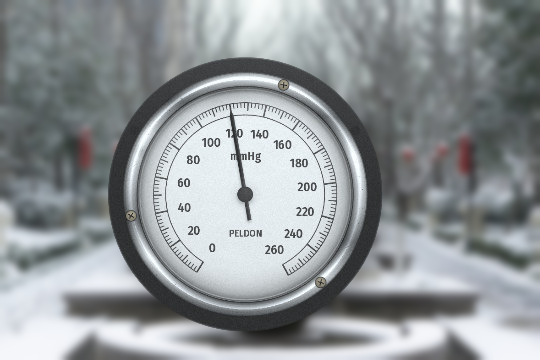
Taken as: 120 mmHg
